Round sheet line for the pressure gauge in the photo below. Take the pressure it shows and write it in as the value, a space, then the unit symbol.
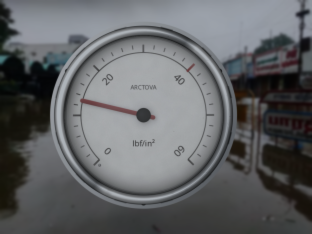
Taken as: 13 psi
